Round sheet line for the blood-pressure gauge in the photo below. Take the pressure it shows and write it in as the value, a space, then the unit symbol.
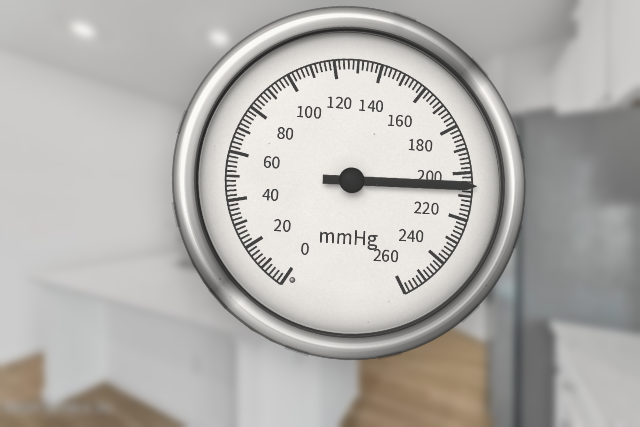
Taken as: 206 mmHg
